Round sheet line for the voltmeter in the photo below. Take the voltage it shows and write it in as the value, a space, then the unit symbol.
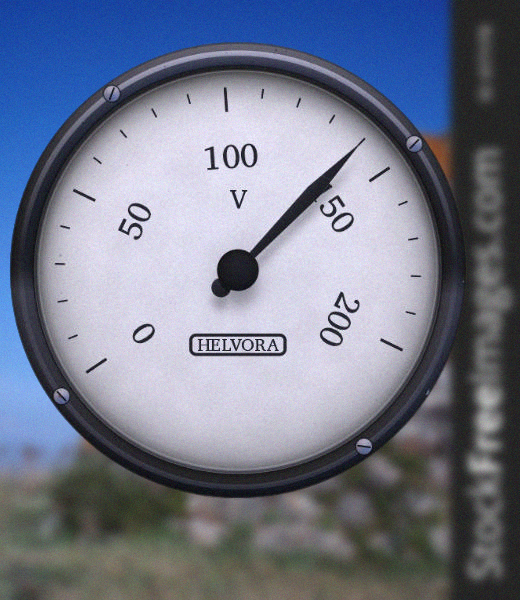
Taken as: 140 V
